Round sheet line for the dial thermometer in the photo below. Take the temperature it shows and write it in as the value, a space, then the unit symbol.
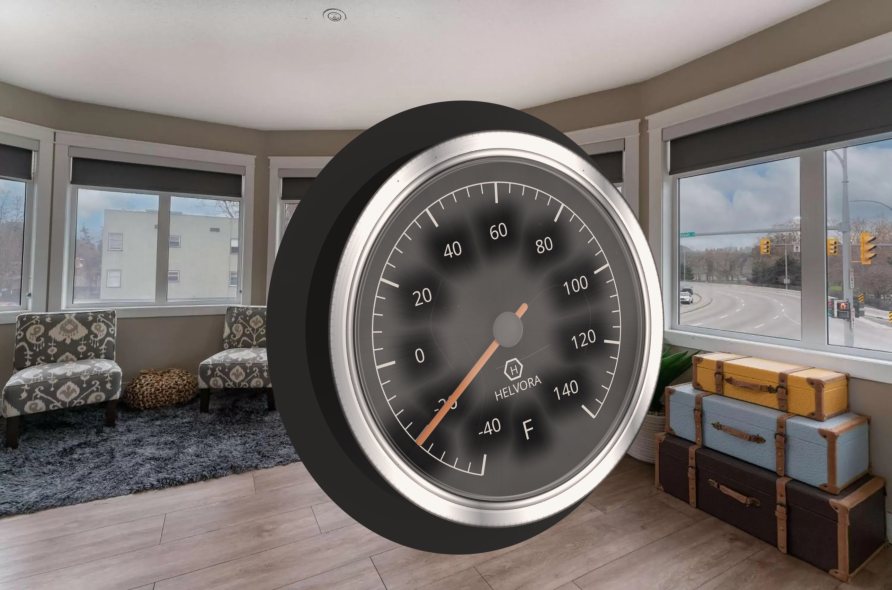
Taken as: -20 °F
